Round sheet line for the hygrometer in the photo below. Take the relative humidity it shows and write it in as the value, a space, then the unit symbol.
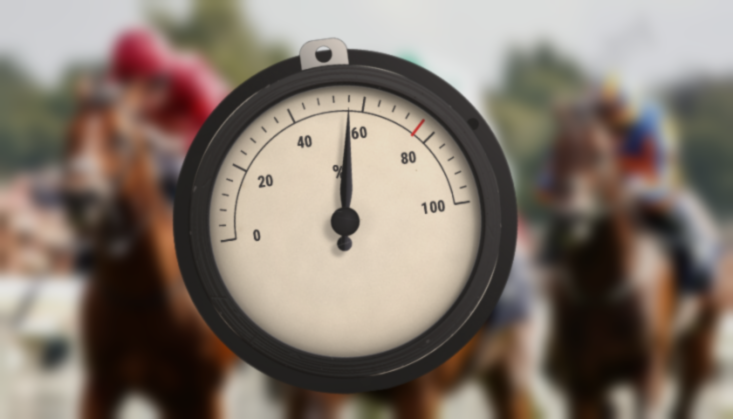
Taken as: 56 %
